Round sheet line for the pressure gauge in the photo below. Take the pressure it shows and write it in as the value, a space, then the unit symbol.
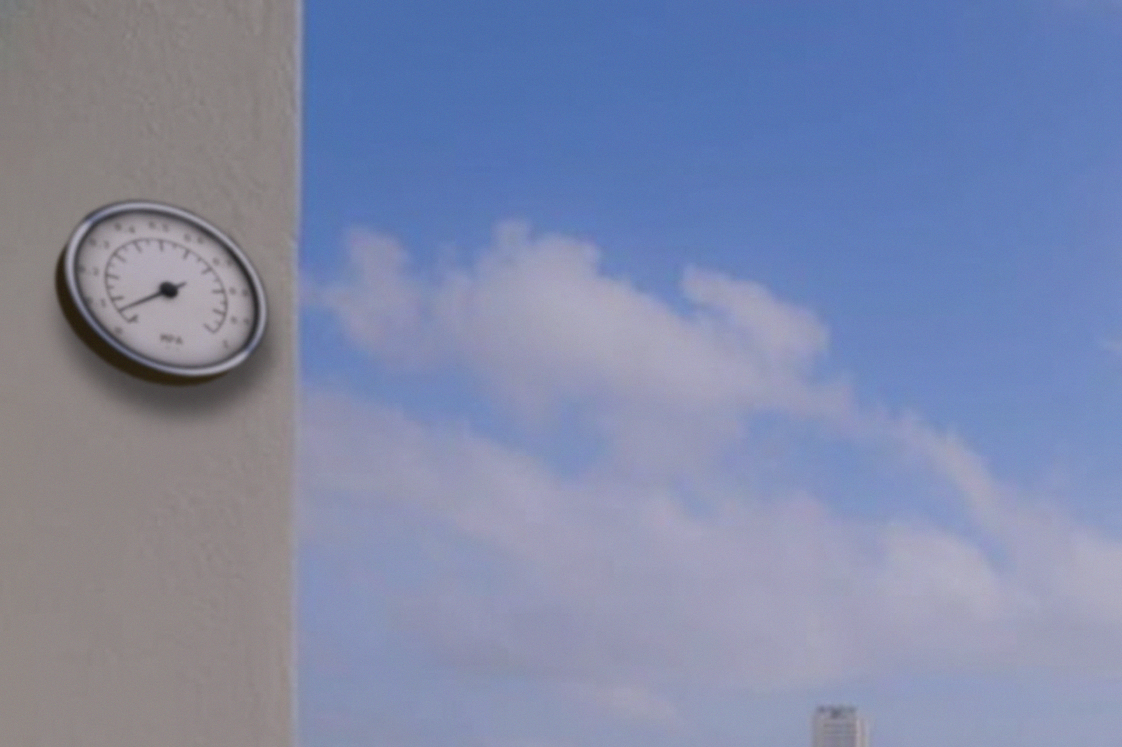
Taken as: 0.05 MPa
